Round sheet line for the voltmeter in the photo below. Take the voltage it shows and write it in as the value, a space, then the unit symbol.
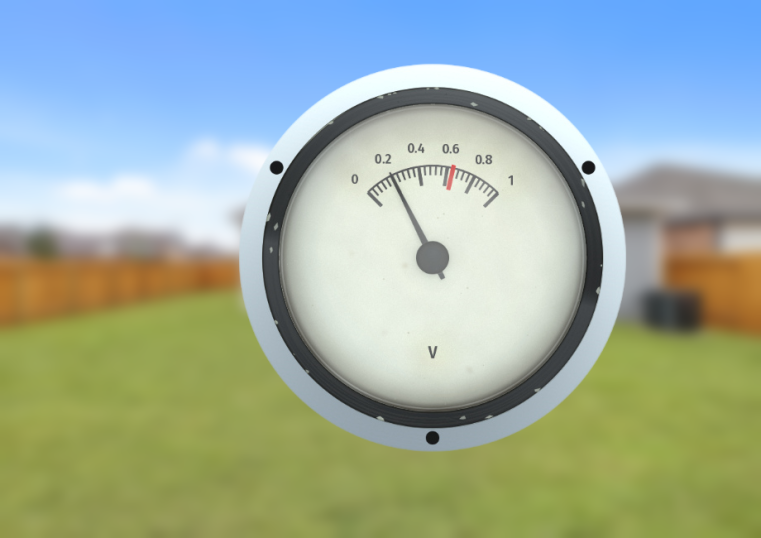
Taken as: 0.2 V
